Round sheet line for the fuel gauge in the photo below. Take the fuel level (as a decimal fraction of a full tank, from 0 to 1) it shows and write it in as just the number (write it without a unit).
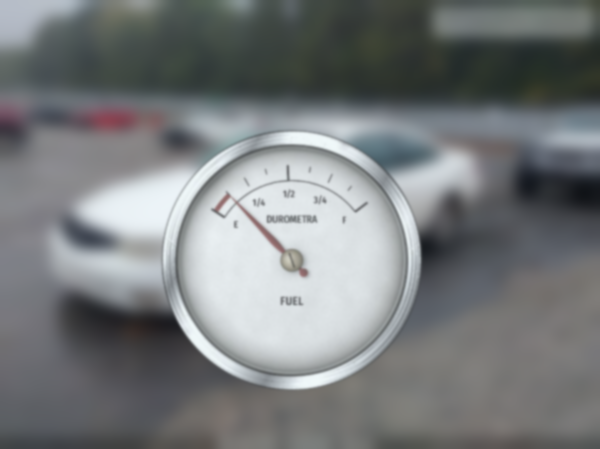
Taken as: 0.125
